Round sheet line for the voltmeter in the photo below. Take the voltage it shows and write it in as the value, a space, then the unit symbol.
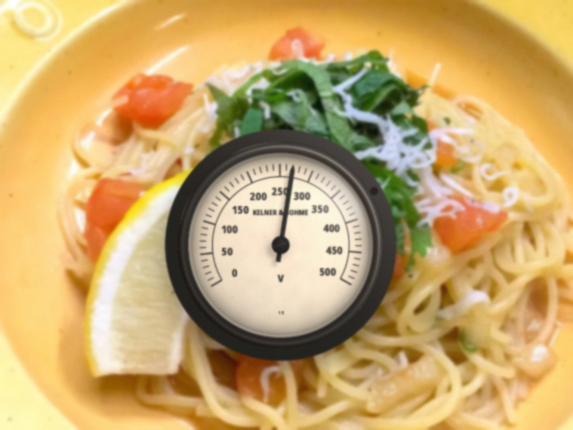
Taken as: 270 V
